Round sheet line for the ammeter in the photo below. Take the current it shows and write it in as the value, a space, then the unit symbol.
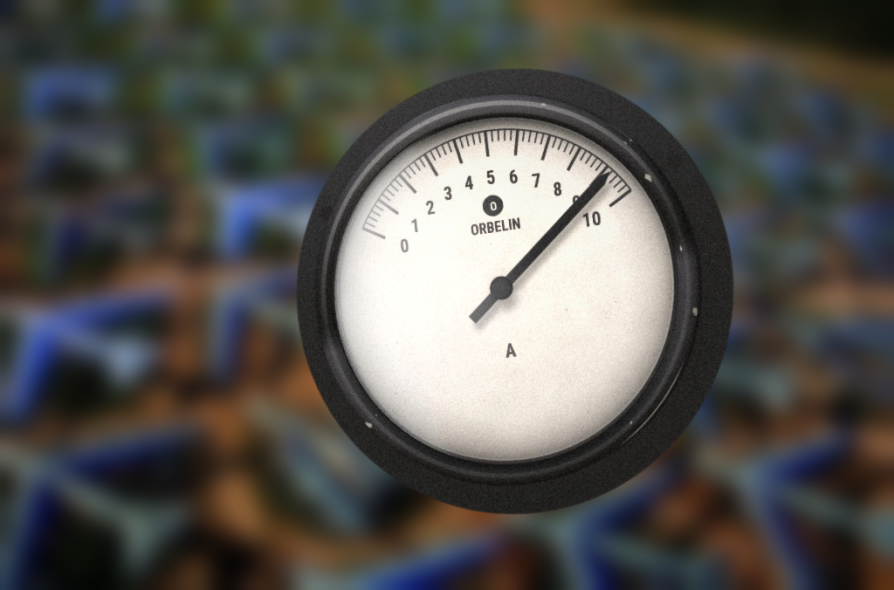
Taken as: 9.2 A
